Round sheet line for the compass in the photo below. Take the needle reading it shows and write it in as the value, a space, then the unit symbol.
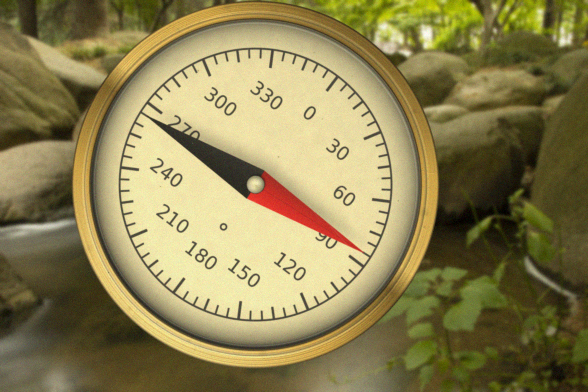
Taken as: 85 °
